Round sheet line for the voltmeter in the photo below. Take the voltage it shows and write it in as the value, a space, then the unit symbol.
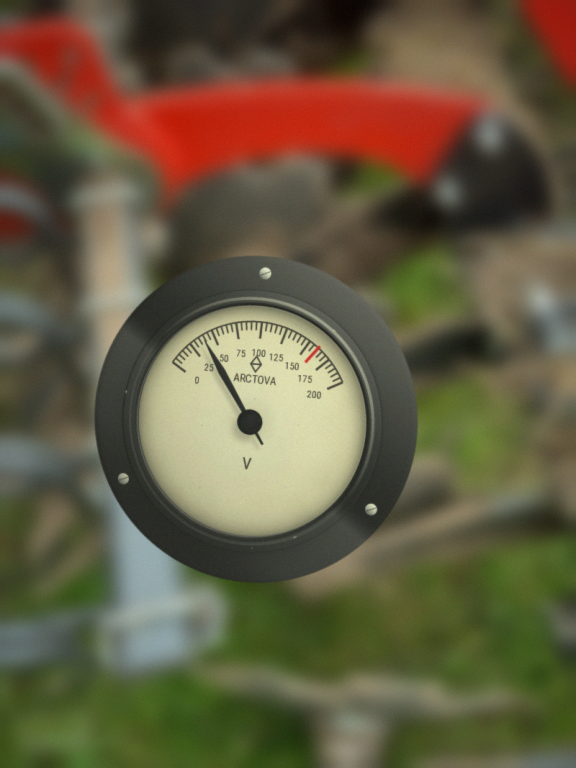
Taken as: 40 V
